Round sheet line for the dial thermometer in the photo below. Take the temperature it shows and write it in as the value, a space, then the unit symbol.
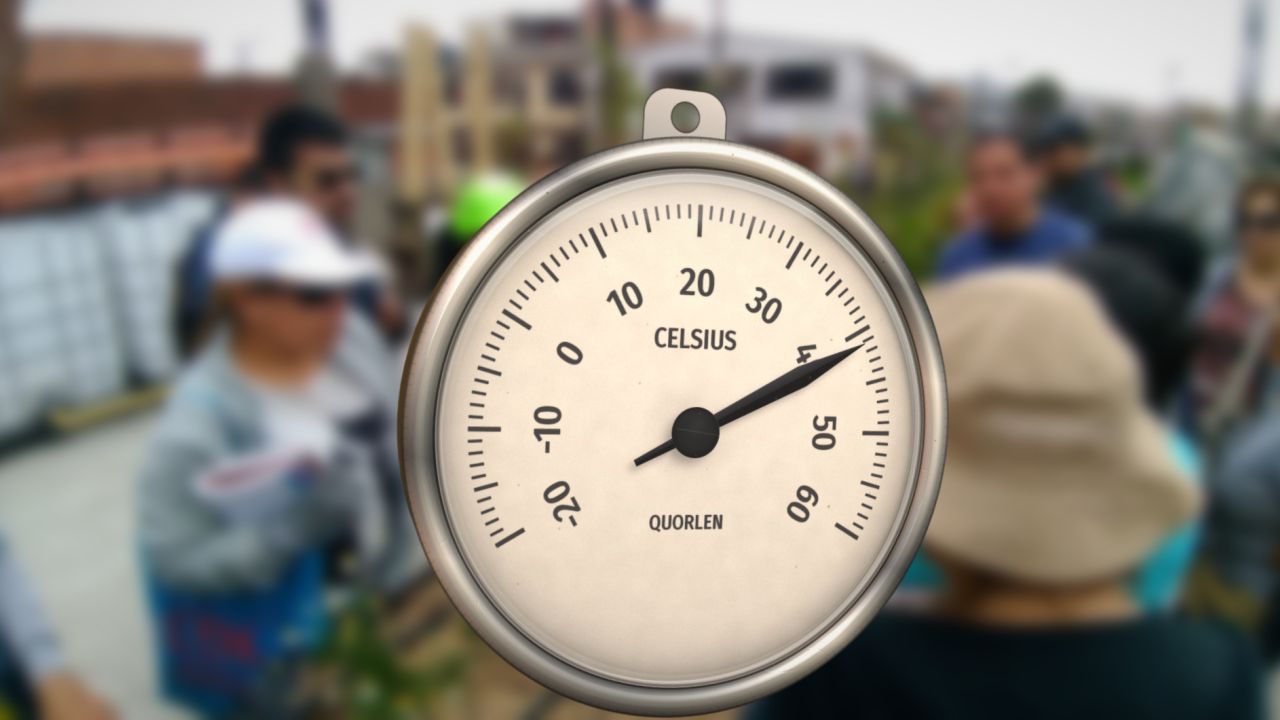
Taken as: 41 °C
